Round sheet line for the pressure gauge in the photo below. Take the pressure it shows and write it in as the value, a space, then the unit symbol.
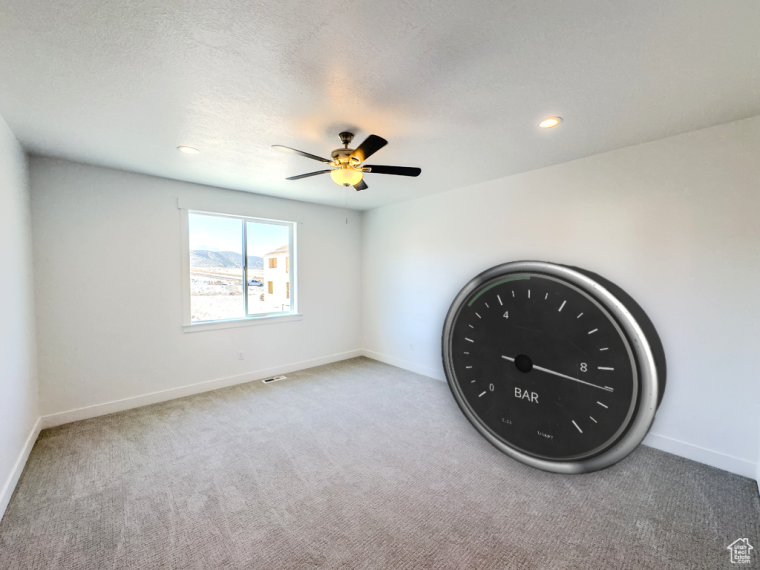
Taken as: 8.5 bar
